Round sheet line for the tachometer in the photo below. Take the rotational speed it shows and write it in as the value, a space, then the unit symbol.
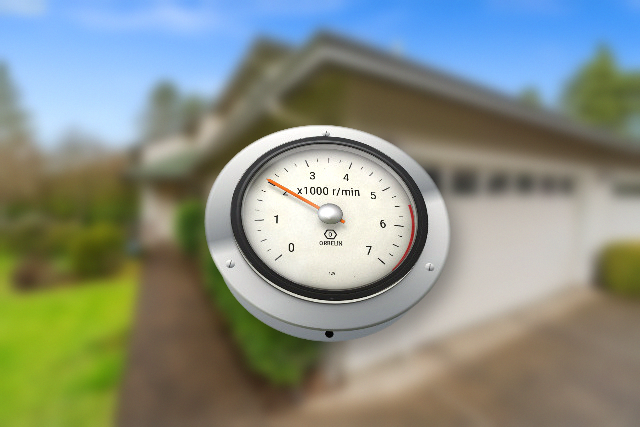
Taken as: 2000 rpm
